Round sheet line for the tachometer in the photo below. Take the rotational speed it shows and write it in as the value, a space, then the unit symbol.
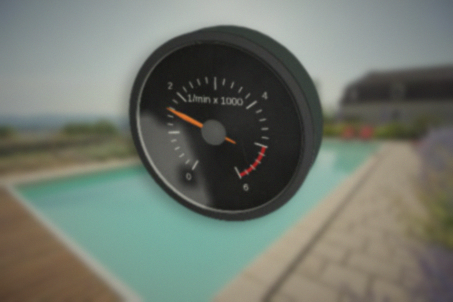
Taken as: 1600 rpm
